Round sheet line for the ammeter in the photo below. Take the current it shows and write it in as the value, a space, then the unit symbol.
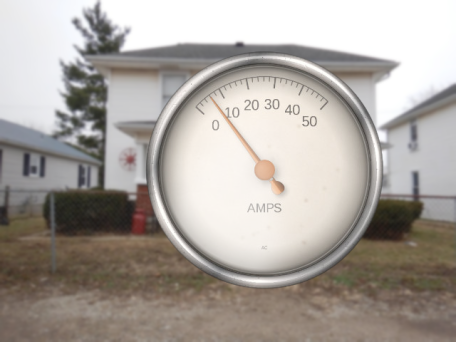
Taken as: 6 A
